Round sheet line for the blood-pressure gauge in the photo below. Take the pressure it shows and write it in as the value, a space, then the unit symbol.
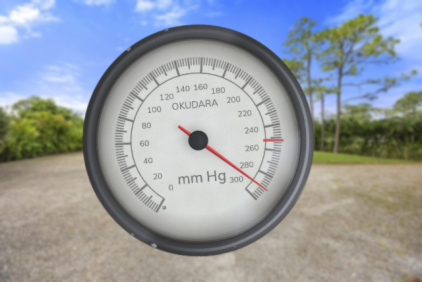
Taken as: 290 mmHg
